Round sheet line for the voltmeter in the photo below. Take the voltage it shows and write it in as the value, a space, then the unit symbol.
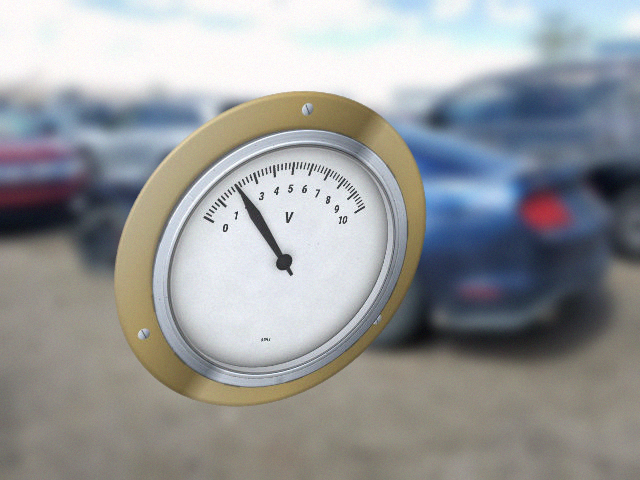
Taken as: 2 V
